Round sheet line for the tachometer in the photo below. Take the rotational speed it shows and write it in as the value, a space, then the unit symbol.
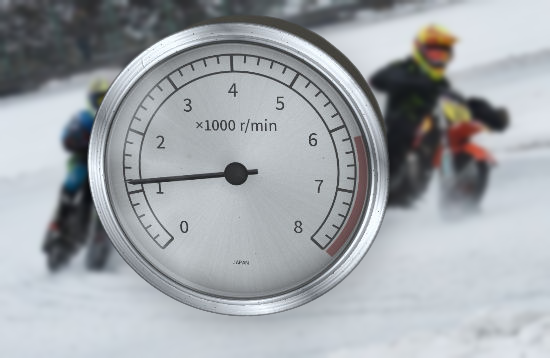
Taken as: 1200 rpm
